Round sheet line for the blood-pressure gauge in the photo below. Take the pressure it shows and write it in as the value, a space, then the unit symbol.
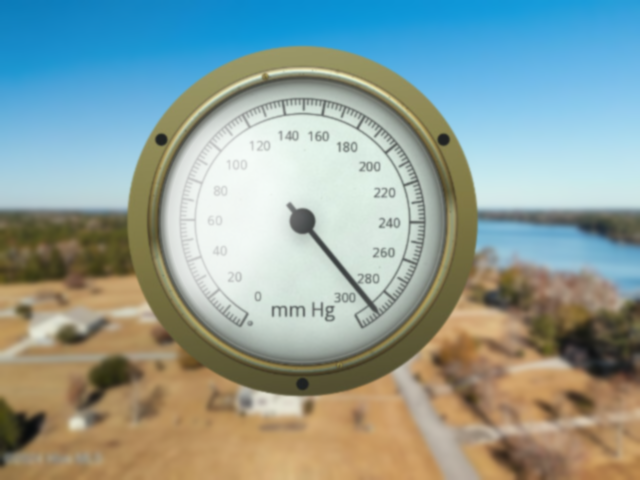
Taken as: 290 mmHg
